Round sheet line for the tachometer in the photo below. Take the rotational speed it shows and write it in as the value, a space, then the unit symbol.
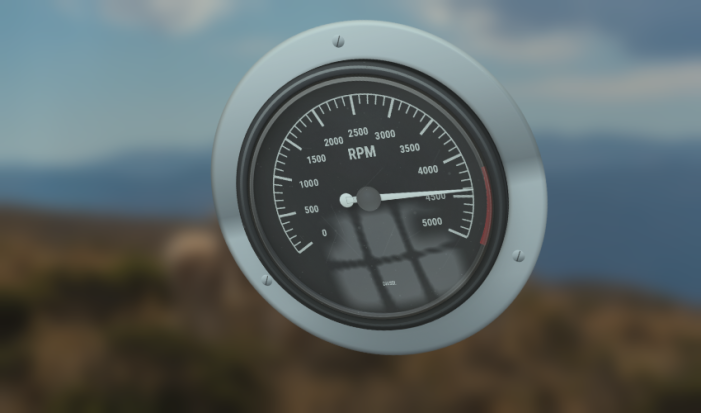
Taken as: 4400 rpm
